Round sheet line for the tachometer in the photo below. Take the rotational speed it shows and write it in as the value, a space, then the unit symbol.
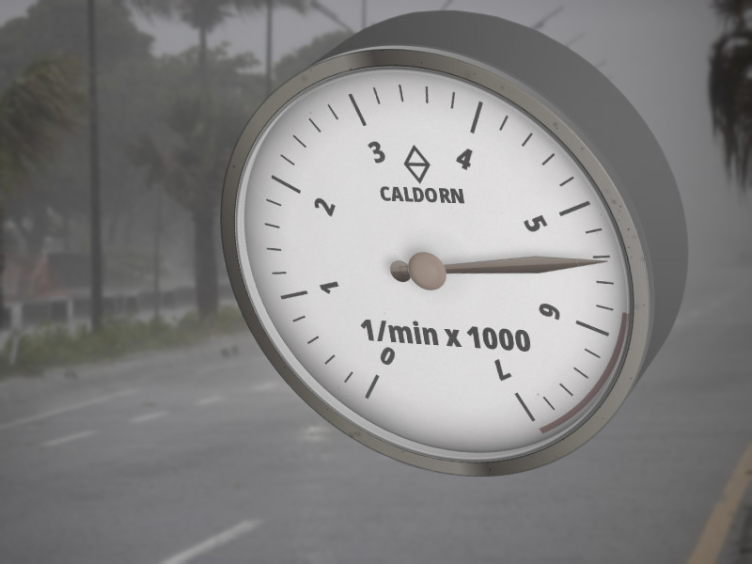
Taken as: 5400 rpm
